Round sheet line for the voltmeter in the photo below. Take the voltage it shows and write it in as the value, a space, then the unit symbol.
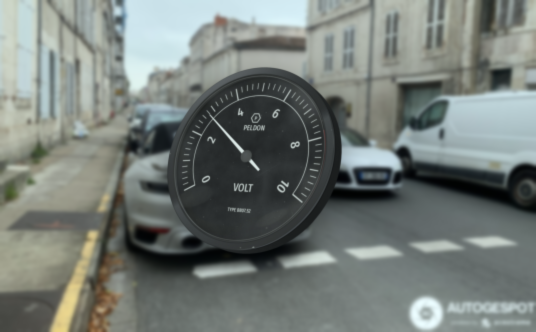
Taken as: 2.8 V
